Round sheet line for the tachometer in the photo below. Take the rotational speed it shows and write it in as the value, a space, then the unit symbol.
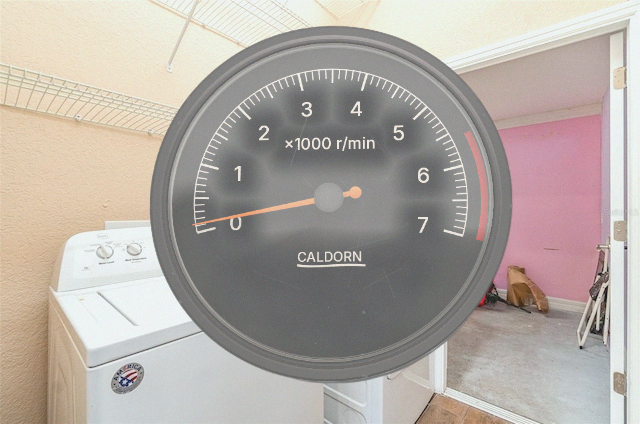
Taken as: 100 rpm
